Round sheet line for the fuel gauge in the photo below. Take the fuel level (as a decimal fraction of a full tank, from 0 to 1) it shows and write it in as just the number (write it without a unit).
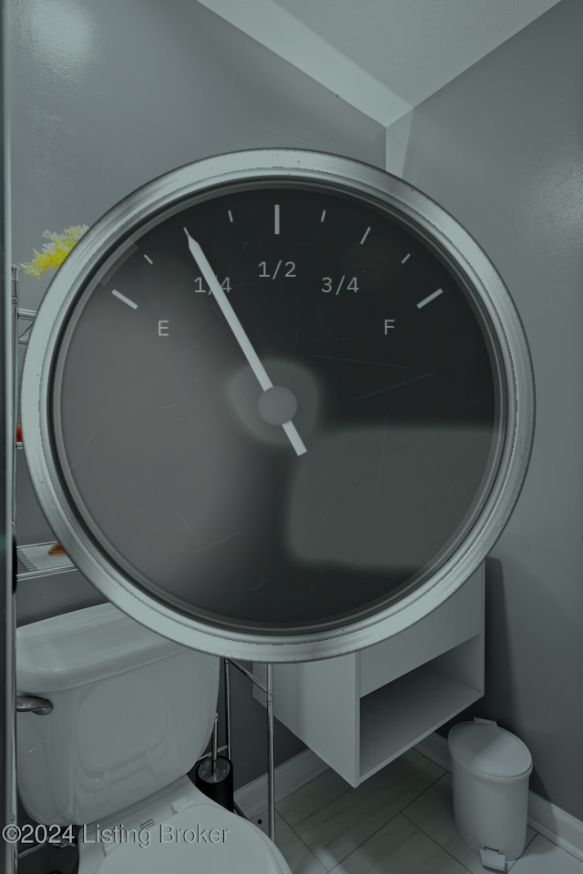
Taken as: 0.25
